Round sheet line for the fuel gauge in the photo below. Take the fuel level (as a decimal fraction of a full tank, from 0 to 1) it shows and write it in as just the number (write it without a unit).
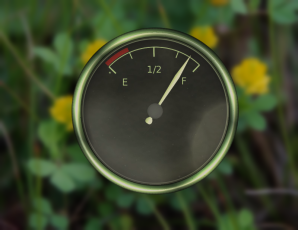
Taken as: 0.875
